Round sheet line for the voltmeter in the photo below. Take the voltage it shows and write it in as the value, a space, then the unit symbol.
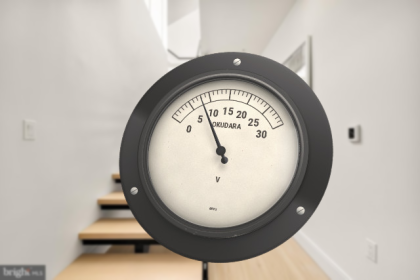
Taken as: 8 V
